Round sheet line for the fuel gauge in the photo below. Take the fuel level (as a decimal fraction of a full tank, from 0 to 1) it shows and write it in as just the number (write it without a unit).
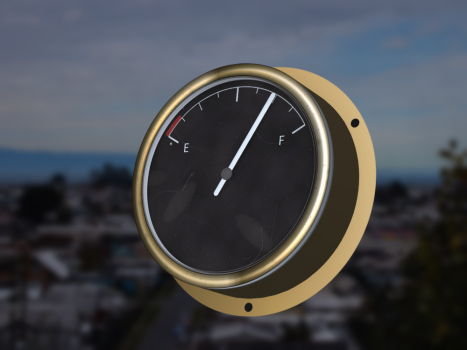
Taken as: 0.75
